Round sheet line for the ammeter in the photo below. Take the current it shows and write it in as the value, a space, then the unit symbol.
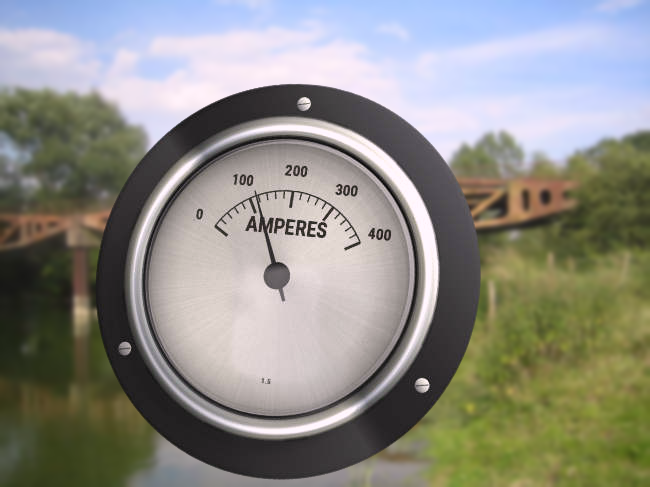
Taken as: 120 A
